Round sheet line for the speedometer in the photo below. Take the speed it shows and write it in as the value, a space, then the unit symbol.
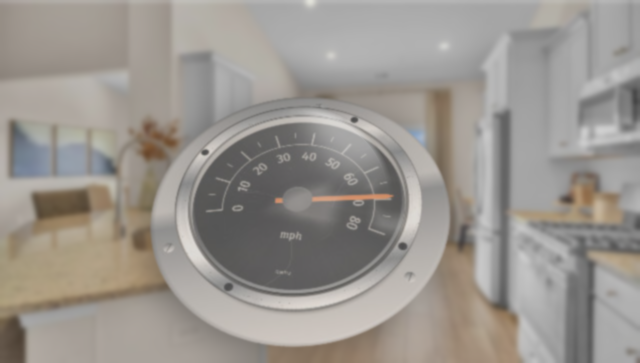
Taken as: 70 mph
